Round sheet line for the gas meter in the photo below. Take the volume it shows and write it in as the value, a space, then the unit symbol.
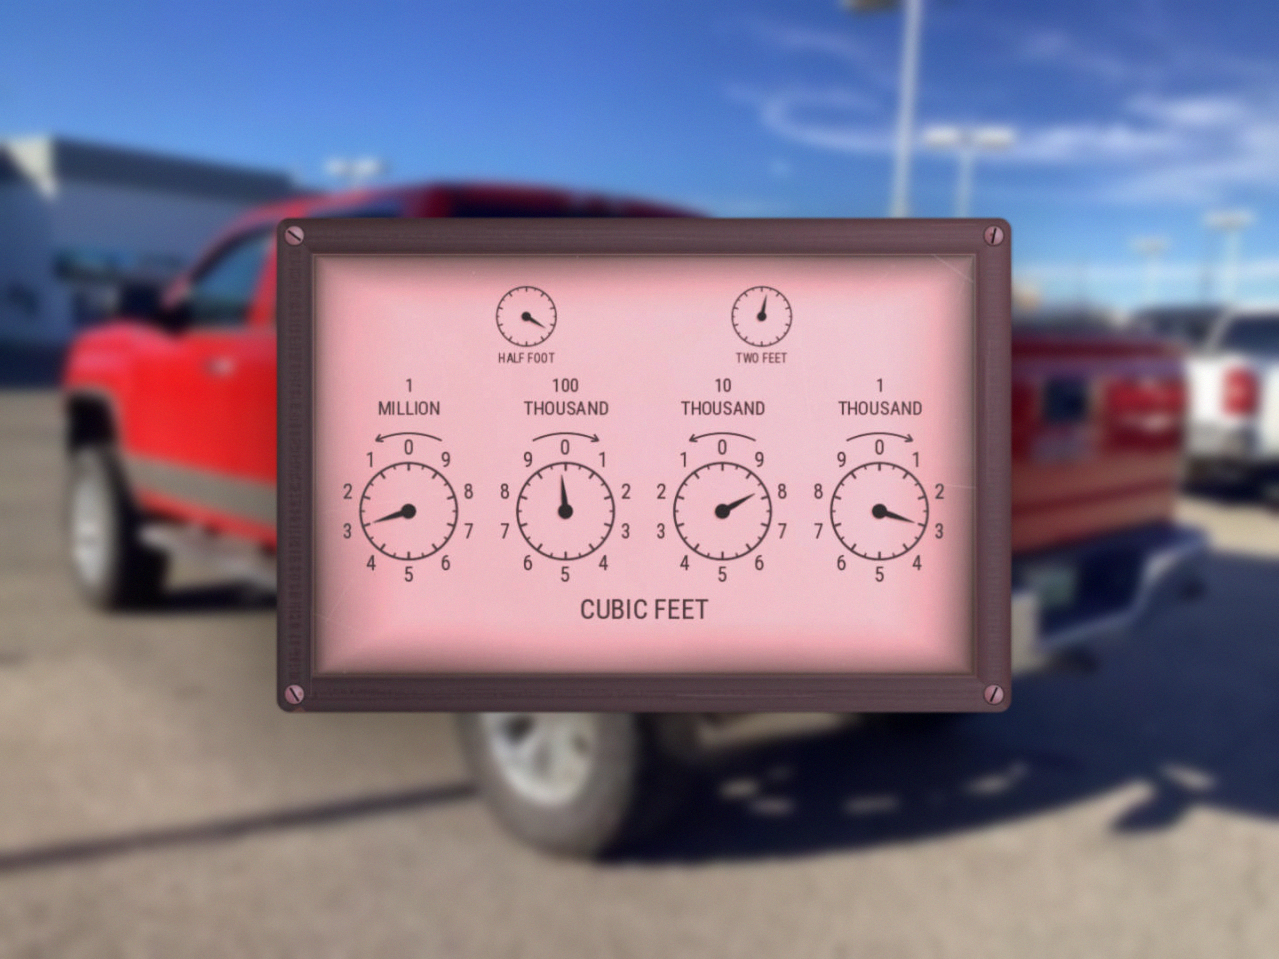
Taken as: 298300 ft³
